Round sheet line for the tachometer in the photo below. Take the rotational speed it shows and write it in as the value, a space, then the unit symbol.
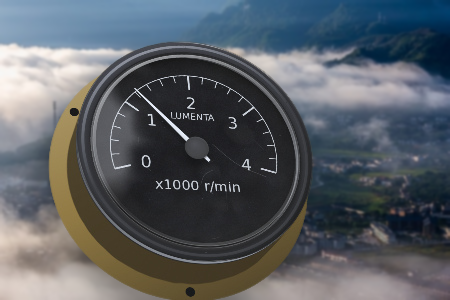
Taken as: 1200 rpm
